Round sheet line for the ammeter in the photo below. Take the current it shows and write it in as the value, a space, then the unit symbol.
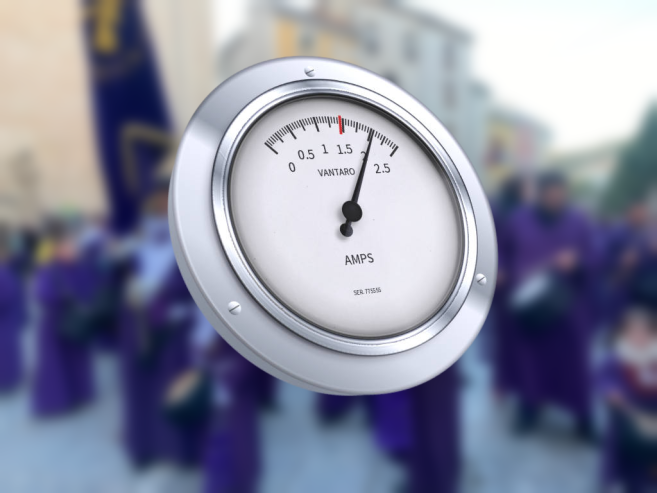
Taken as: 2 A
